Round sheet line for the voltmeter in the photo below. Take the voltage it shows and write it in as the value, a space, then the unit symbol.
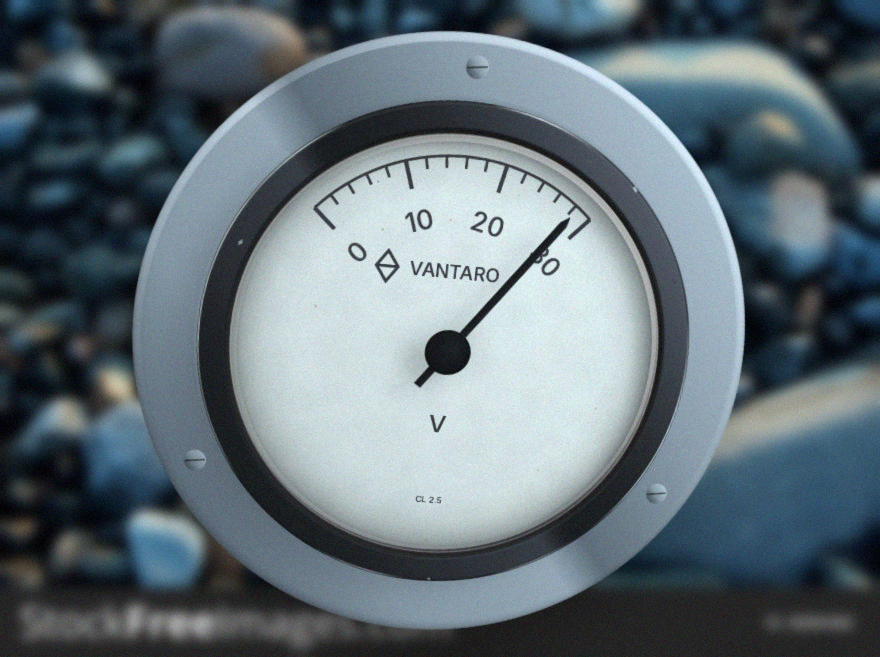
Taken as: 28 V
